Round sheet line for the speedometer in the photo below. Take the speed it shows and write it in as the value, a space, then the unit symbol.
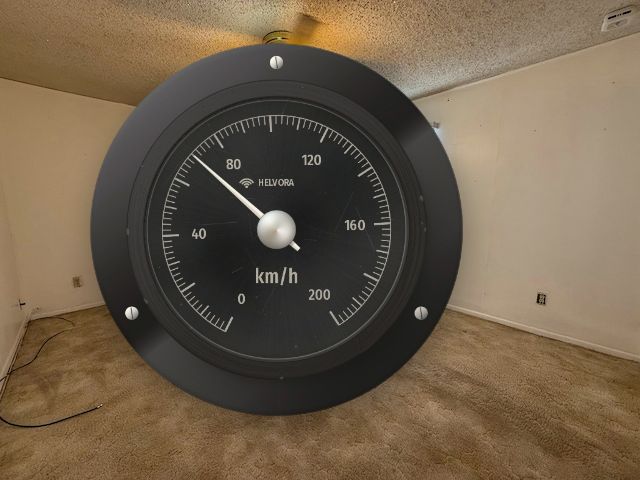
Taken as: 70 km/h
